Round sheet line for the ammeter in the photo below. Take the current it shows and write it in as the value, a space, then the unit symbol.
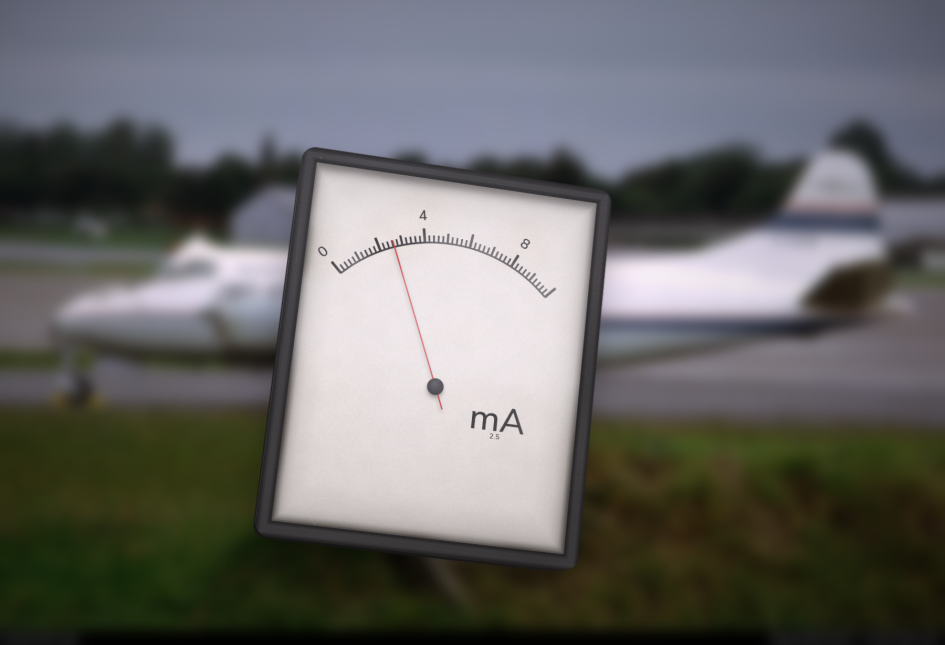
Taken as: 2.6 mA
